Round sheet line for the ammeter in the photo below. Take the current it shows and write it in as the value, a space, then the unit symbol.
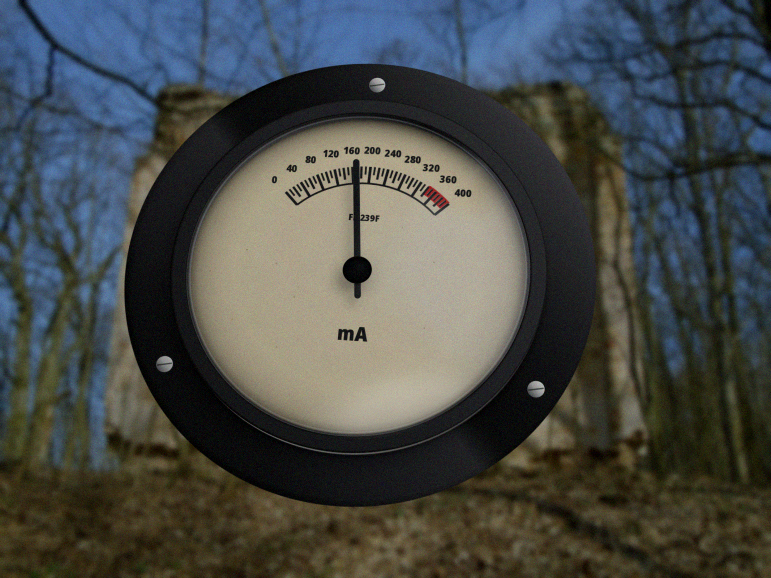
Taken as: 170 mA
